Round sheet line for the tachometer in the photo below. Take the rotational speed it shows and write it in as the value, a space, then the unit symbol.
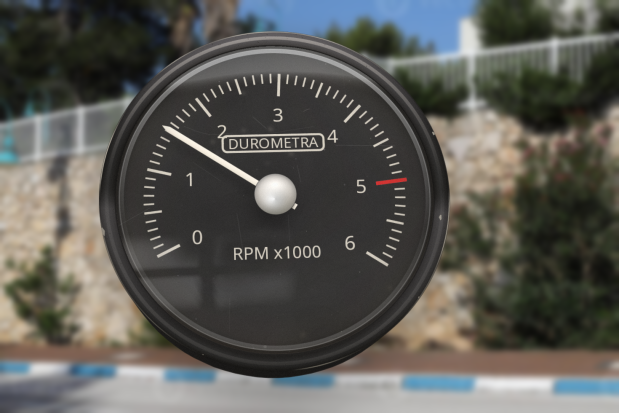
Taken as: 1500 rpm
